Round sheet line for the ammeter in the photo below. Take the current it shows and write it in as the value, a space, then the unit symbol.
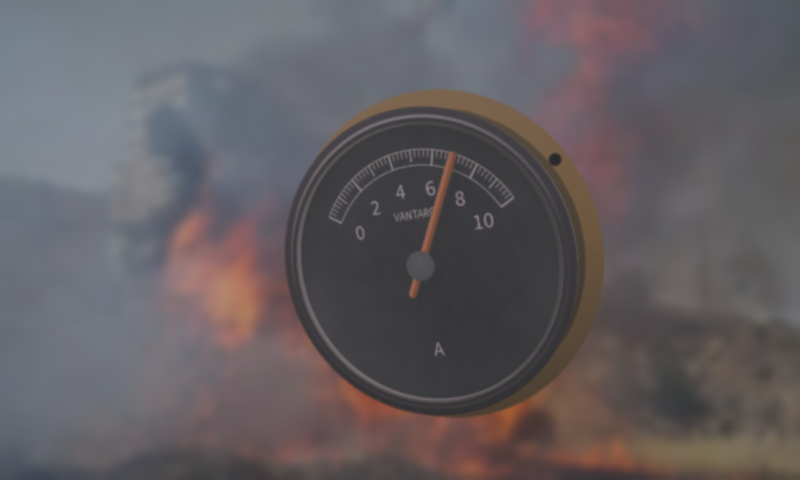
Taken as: 7 A
